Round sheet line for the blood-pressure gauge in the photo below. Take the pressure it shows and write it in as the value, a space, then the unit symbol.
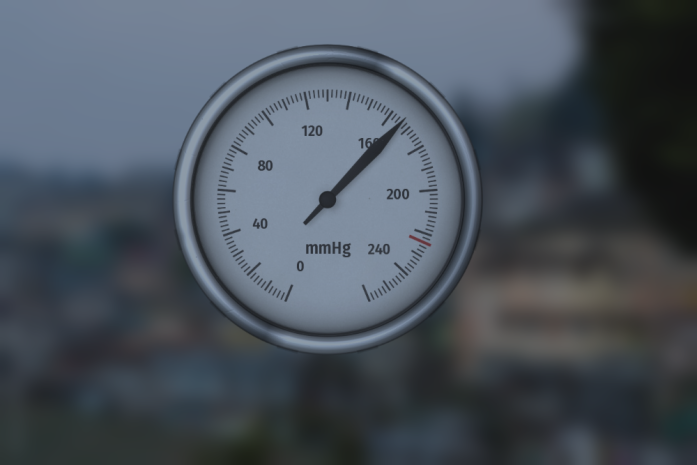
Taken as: 166 mmHg
